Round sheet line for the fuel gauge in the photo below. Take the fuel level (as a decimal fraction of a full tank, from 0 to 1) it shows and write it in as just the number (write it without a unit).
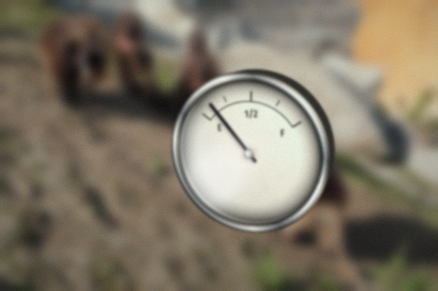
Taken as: 0.125
